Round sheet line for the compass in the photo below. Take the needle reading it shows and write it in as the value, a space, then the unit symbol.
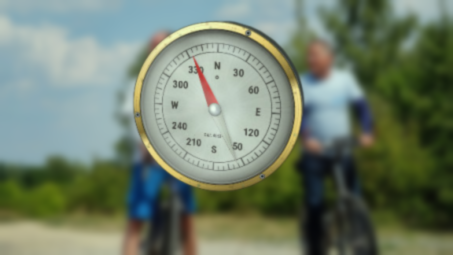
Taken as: 335 °
